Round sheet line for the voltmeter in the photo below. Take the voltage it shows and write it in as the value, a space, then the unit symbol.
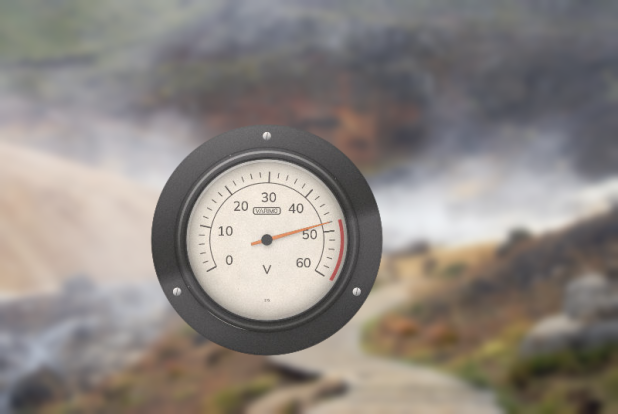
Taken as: 48 V
